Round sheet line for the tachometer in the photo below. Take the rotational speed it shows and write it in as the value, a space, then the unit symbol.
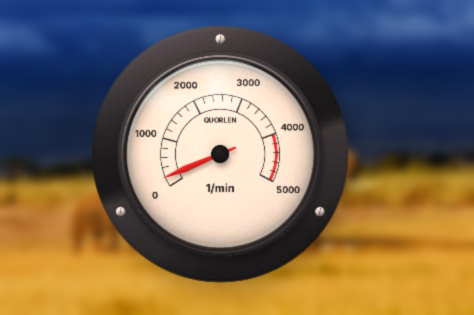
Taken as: 200 rpm
